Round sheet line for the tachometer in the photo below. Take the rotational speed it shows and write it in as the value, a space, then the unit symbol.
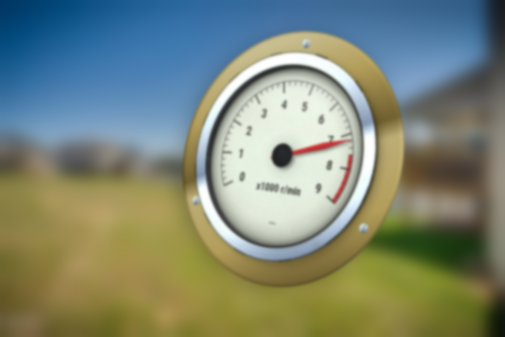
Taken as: 7200 rpm
